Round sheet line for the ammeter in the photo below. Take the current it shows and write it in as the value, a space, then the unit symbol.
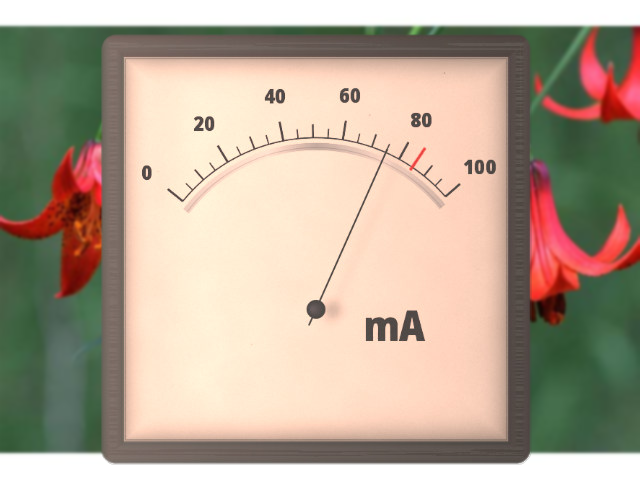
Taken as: 75 mA
